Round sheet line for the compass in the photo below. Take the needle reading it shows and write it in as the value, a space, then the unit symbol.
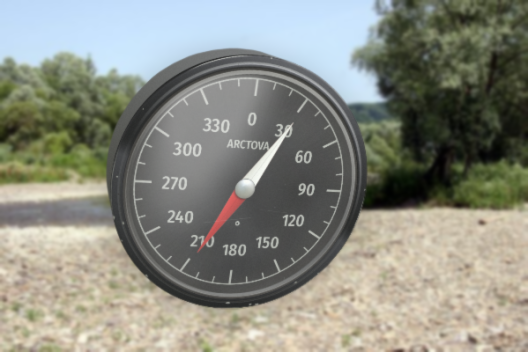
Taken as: 210 °
